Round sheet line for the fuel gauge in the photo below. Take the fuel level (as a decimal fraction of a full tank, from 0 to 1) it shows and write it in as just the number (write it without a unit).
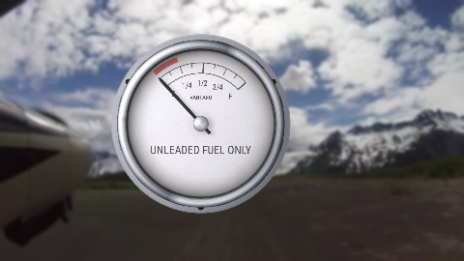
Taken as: 0
